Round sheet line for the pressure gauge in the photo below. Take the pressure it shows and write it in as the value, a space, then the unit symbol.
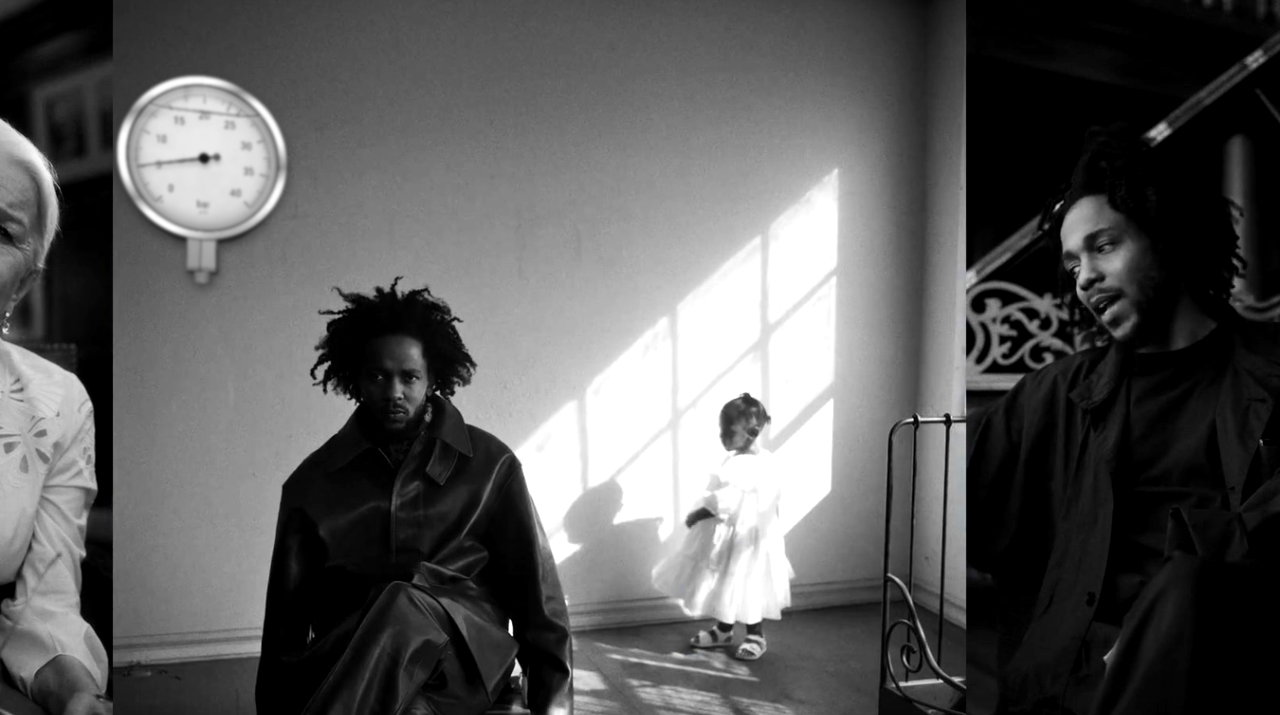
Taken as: 5 bar
